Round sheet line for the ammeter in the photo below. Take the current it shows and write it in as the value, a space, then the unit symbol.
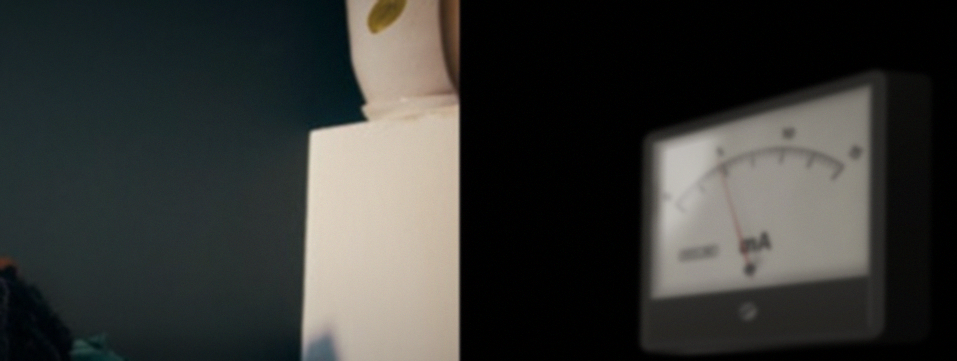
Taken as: 5 mA
